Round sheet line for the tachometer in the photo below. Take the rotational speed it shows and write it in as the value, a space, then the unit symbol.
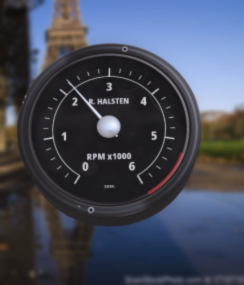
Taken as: 2200 rpm
